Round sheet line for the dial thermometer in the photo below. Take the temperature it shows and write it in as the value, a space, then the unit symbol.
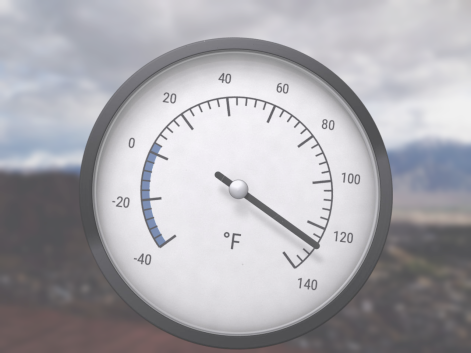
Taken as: 128 °F
